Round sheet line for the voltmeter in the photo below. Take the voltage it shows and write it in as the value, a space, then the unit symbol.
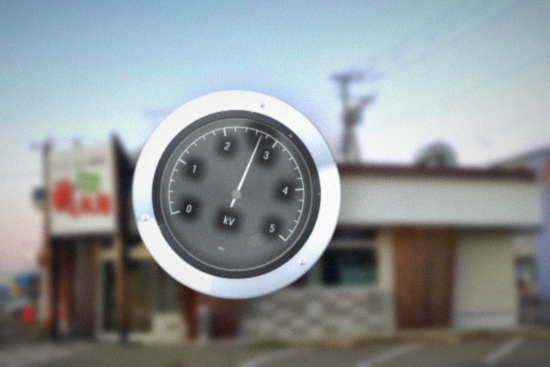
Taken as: 2.7 kV
